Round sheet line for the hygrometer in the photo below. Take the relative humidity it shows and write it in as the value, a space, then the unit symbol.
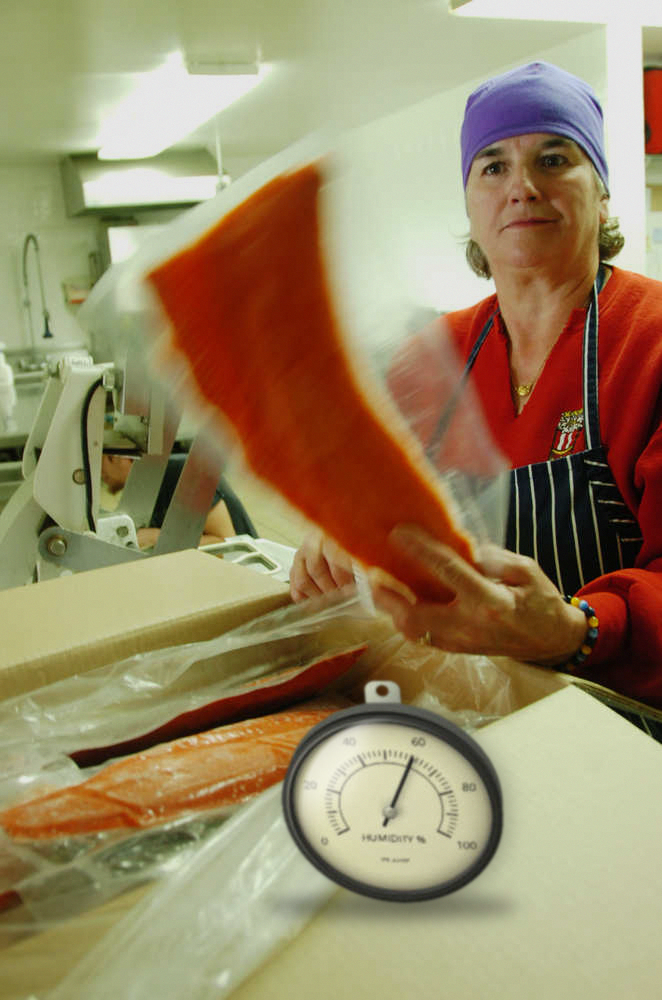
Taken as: 60 %
